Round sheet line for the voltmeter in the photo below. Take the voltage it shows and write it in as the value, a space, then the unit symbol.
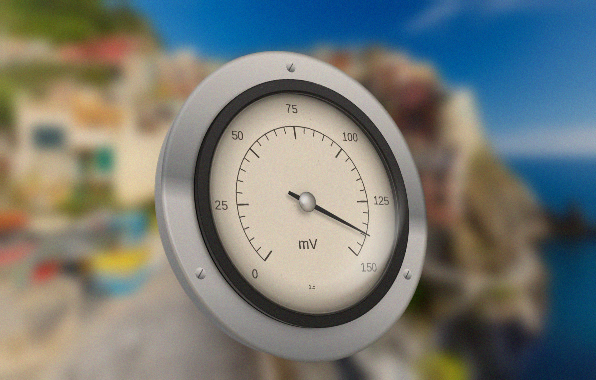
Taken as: 140 mV
